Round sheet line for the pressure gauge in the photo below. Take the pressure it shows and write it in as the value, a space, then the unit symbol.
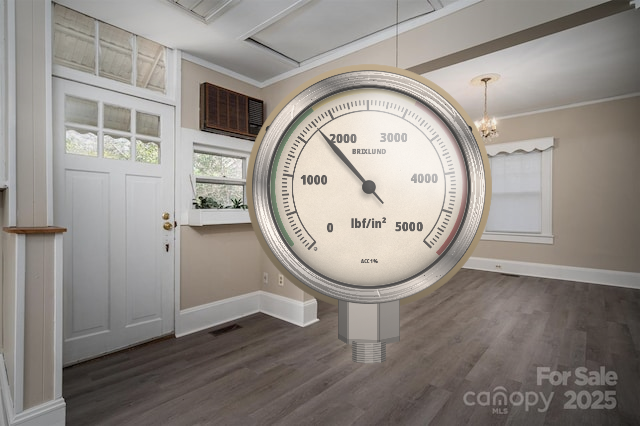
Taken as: 1750 psi
